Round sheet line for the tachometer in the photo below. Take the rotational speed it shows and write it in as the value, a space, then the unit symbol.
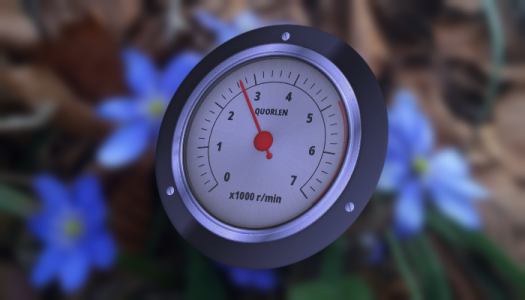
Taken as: 2700 rpm
